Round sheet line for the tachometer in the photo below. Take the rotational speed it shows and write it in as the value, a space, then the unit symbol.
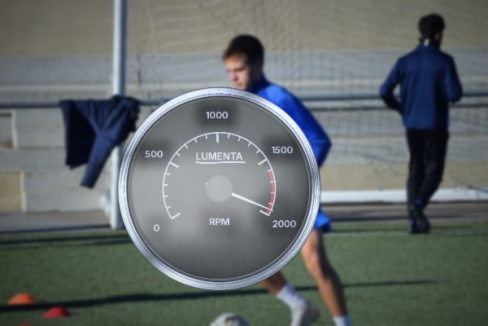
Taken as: 1950 rpm
